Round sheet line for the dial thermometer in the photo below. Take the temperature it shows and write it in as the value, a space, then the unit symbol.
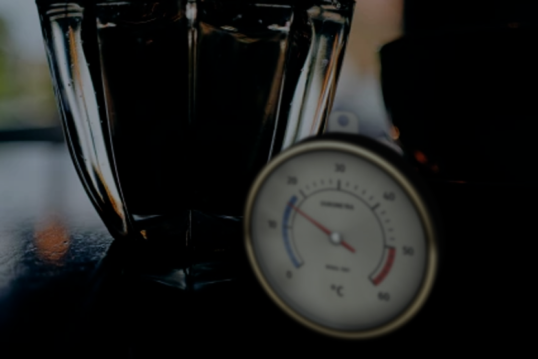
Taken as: 16 °C
